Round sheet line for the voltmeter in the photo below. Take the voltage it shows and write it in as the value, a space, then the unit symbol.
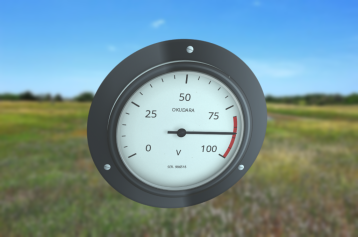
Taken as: 87.5 V
